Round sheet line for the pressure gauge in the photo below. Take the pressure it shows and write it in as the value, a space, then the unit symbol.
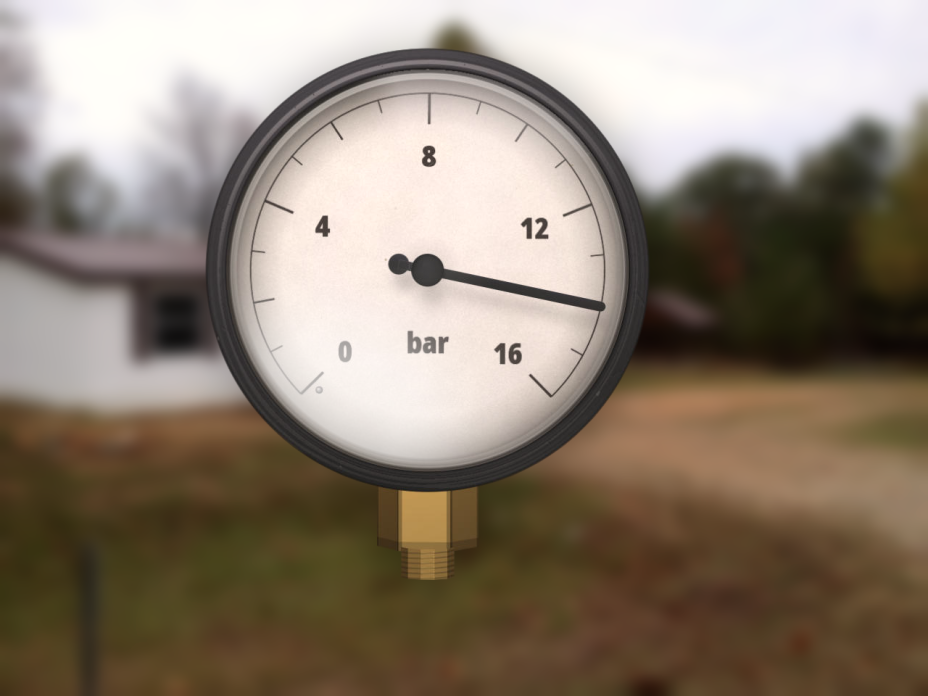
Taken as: 14 bar
